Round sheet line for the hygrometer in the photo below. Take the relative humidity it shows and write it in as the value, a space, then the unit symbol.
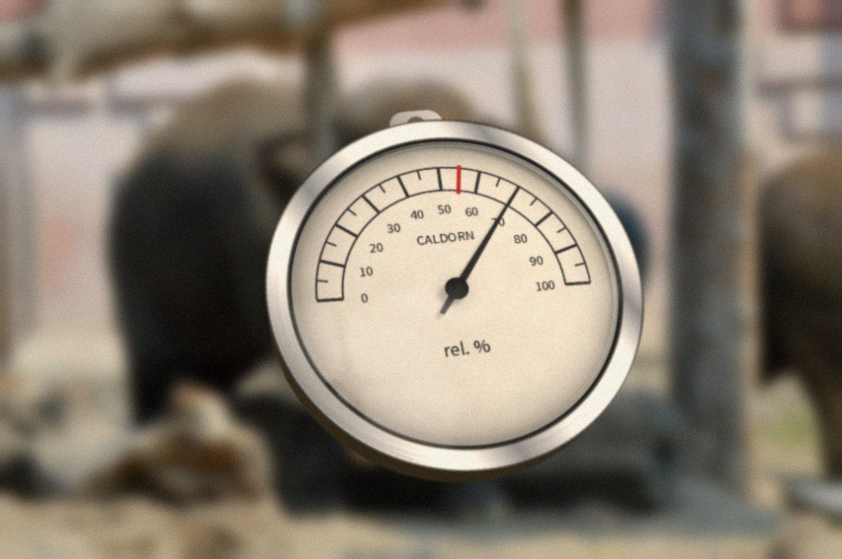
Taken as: 70 %
